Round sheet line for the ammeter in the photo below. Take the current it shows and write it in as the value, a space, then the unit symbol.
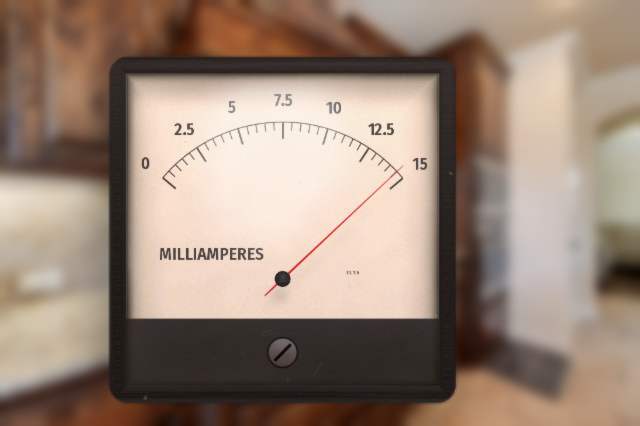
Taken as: 14.5 mA
